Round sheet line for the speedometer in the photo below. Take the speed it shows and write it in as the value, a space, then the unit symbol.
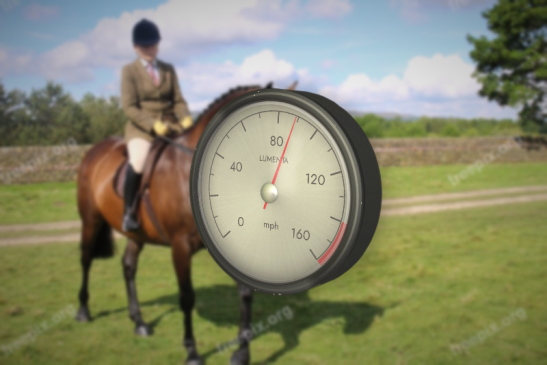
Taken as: 90 mph
